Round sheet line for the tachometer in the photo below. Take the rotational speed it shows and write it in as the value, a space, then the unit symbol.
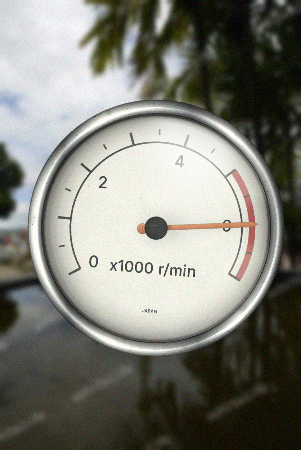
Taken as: 6000 rpm
